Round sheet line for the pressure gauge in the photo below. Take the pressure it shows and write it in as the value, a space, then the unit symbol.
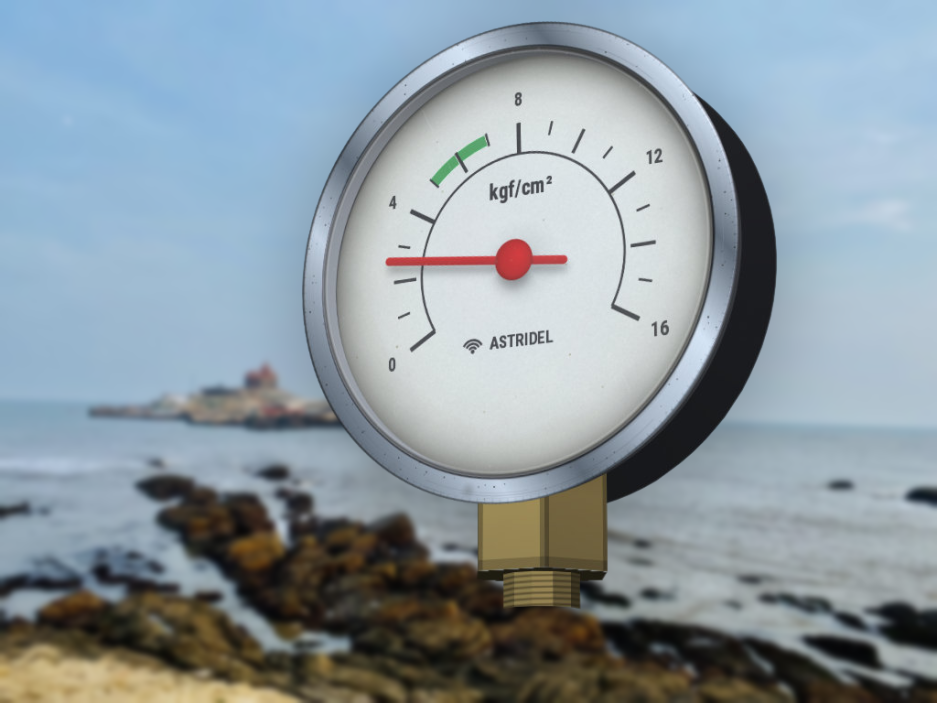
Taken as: 2.5 kg/cm²
